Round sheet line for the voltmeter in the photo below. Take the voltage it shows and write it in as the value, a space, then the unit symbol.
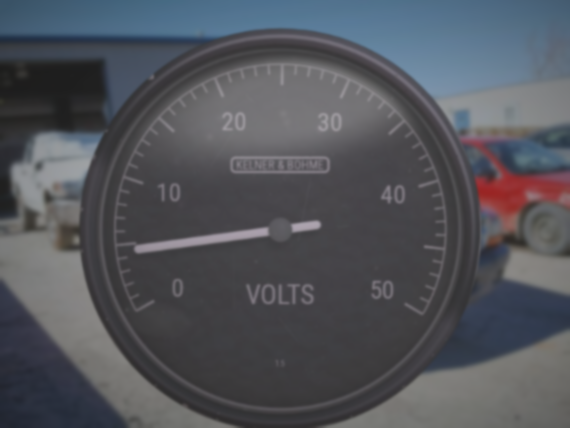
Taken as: 4.5 V
